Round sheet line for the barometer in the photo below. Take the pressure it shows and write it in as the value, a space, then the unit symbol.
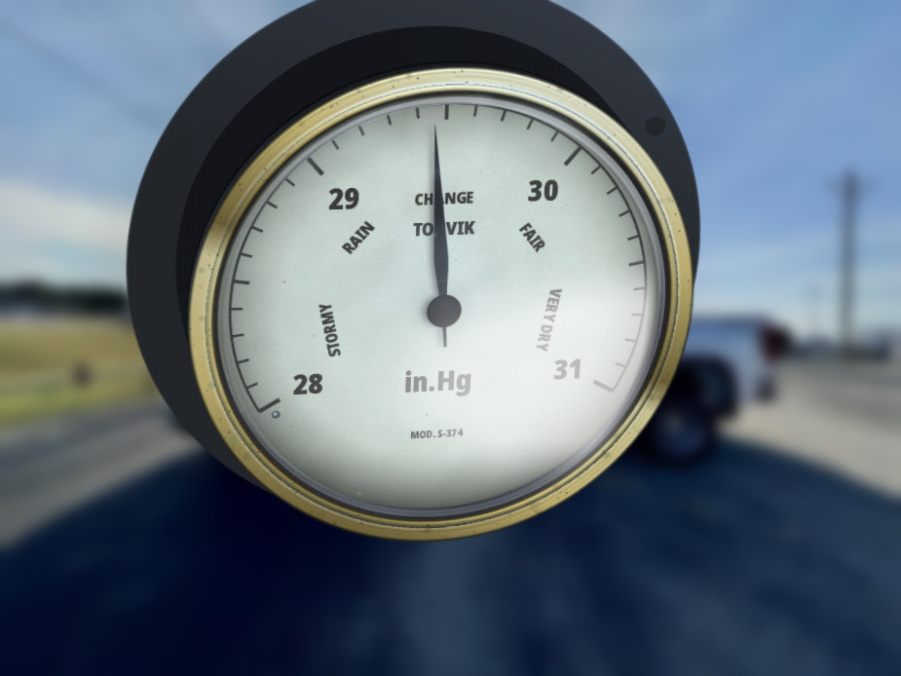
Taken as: 29.45 inHg
